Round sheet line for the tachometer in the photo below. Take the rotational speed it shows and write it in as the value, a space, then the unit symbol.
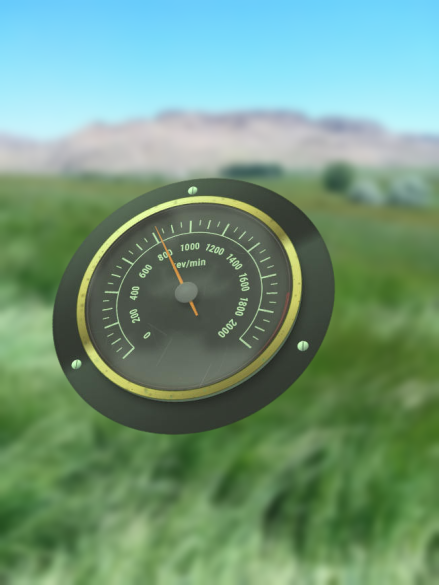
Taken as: 825 rpm
